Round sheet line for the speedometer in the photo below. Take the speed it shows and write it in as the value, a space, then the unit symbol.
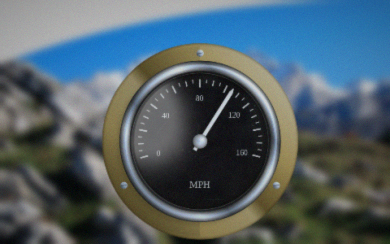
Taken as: 105 mph
